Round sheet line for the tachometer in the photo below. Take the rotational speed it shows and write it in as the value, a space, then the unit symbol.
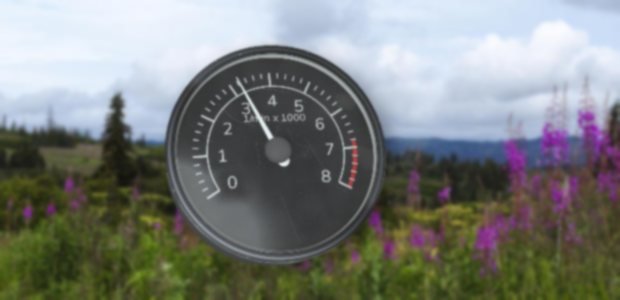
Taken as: 3200 rpm
